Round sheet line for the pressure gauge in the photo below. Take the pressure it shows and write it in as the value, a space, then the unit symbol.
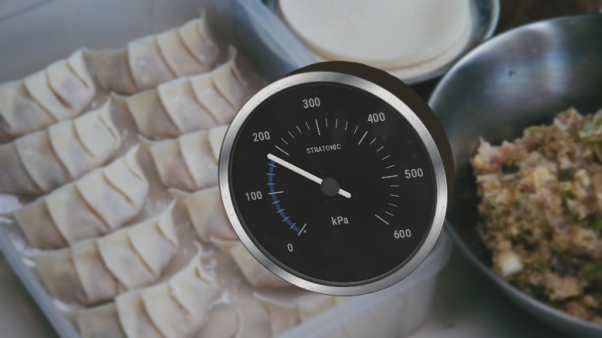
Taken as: 180 kPa
